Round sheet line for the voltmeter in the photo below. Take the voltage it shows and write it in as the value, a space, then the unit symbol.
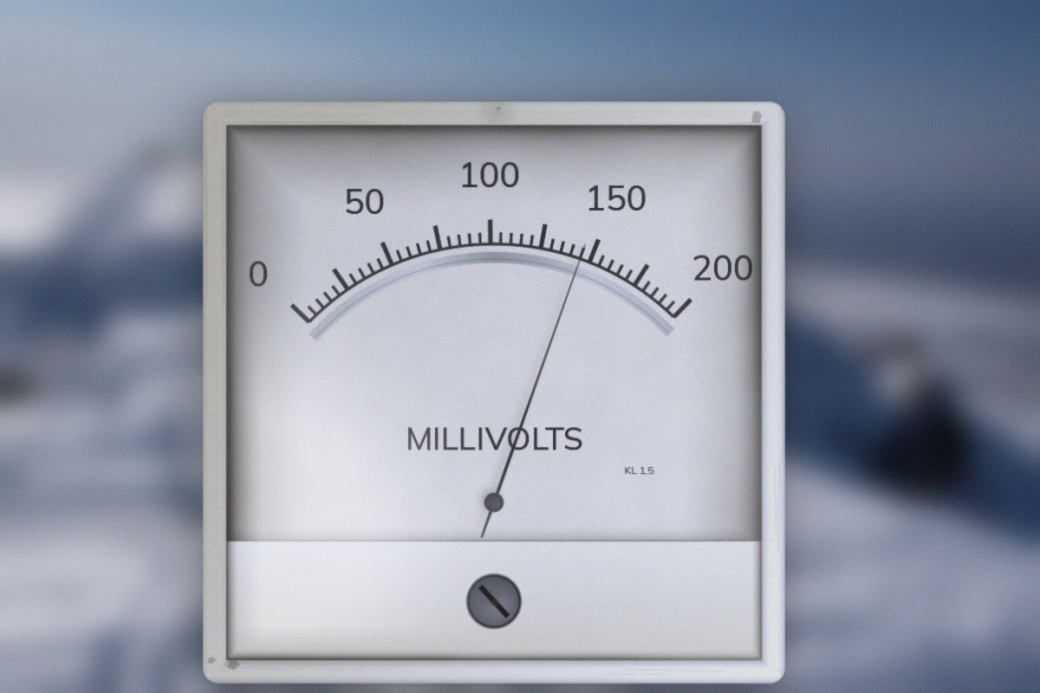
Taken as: 145 mV
